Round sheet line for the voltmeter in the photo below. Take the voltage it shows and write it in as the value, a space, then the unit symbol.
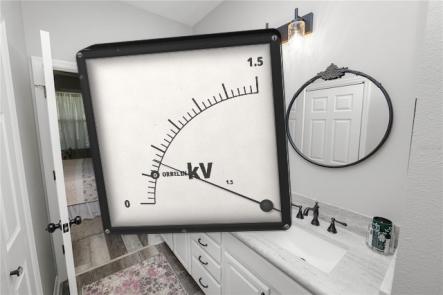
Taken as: 0.4 kV
